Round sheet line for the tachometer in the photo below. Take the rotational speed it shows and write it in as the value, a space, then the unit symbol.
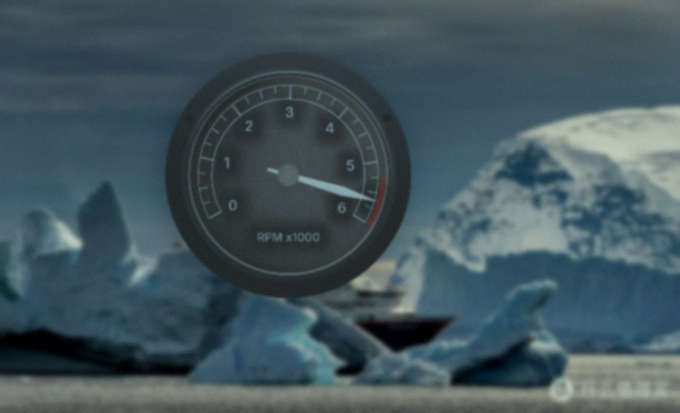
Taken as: 5625 rpm
